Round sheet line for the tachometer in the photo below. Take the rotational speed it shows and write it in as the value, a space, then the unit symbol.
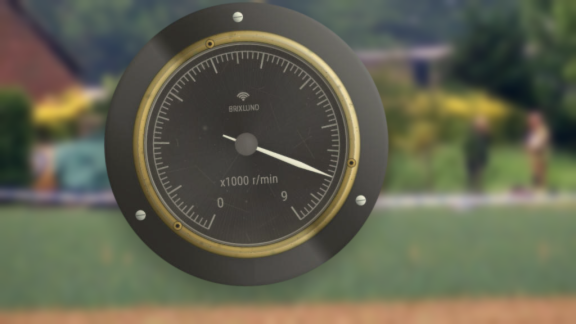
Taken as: 8000 rpm
